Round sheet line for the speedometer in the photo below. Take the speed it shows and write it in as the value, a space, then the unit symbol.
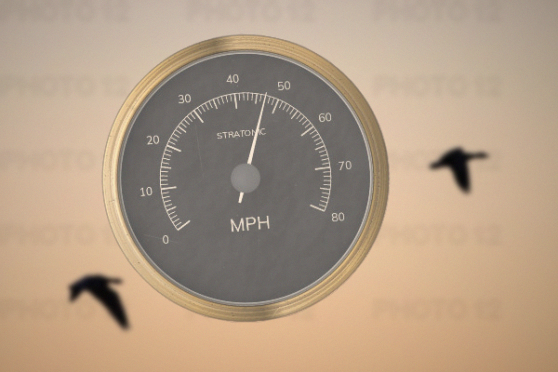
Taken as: 47 mph
